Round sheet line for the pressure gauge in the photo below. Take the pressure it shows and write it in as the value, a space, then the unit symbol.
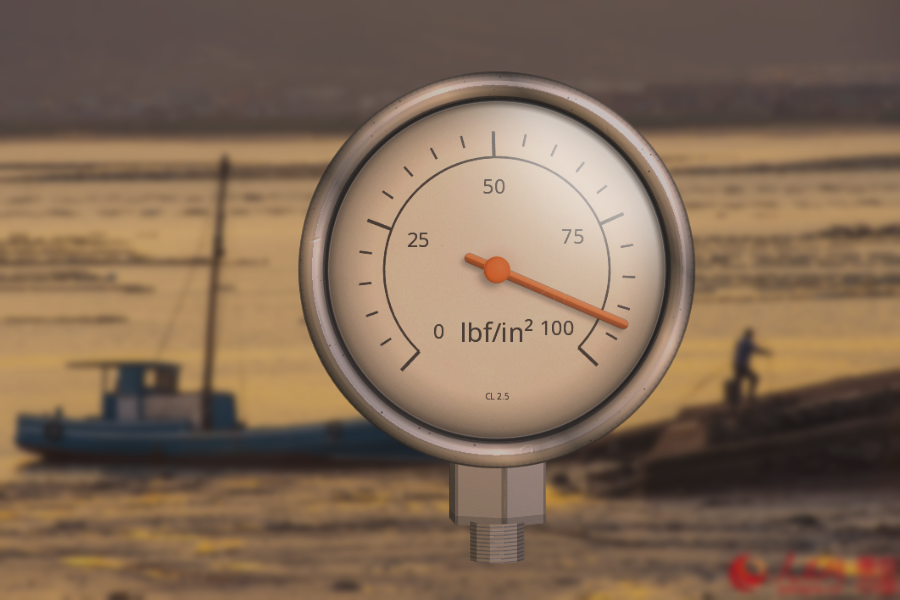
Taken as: 92.5 psi
